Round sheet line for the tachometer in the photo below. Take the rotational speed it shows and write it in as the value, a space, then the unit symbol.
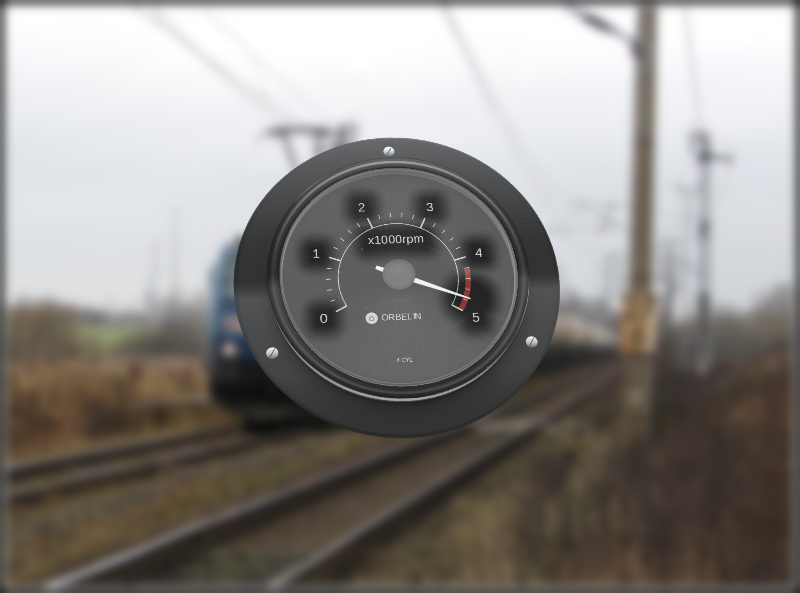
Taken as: 4800 rpm
